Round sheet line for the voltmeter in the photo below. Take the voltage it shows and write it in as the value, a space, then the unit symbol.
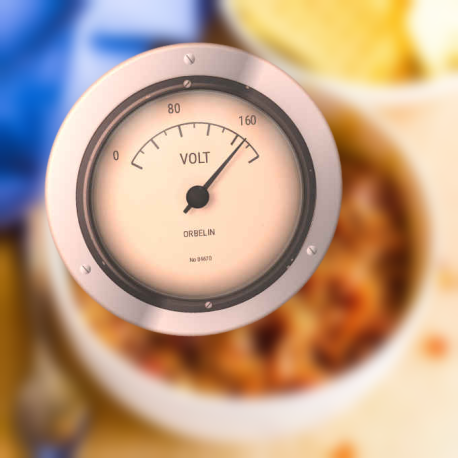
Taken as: 170 V
